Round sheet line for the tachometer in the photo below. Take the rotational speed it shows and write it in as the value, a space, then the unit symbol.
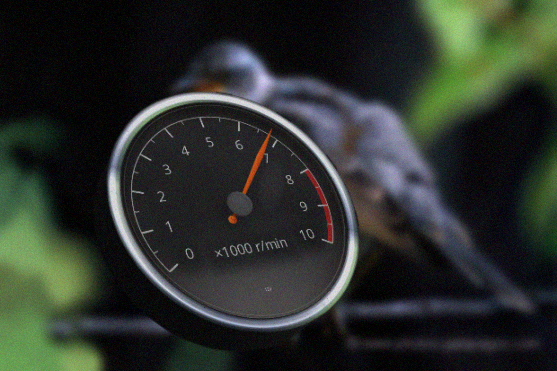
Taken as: 6750 rpm
